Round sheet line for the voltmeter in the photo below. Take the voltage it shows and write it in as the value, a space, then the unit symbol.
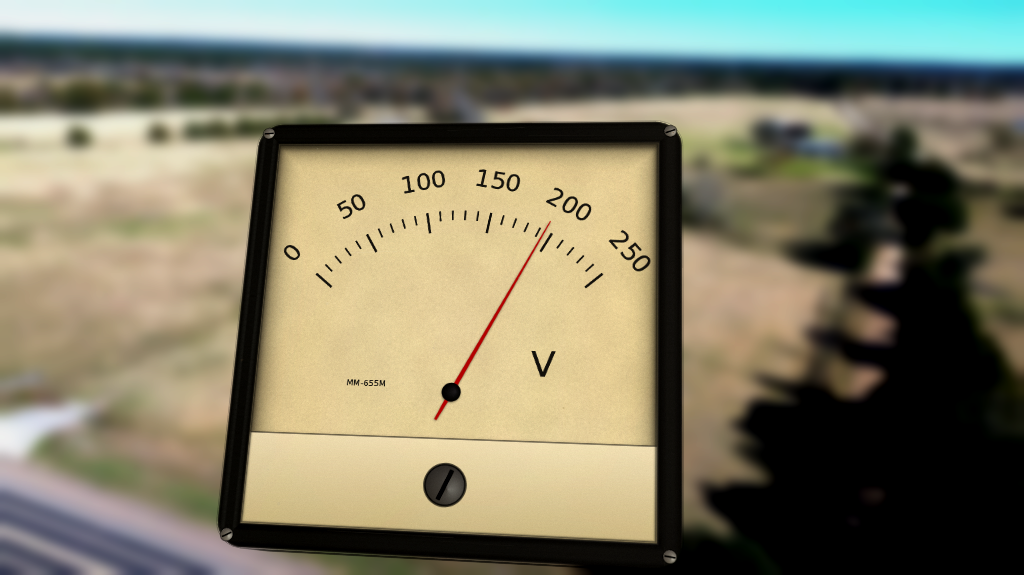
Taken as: 195 V
